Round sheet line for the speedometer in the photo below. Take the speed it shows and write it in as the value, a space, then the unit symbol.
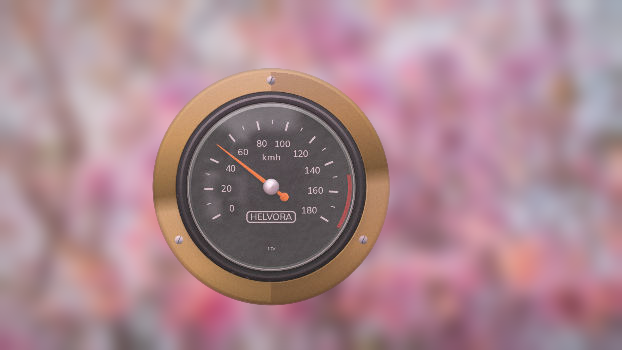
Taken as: 50 km/h
